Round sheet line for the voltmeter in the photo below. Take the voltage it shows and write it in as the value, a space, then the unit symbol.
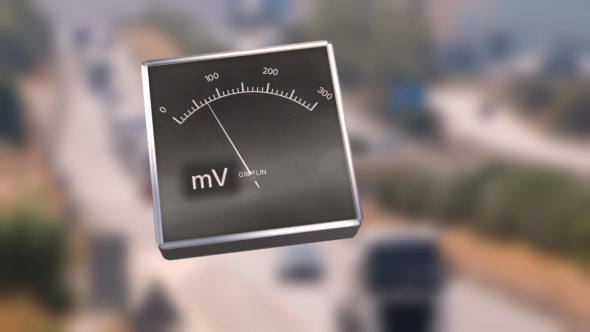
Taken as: 70 mV
